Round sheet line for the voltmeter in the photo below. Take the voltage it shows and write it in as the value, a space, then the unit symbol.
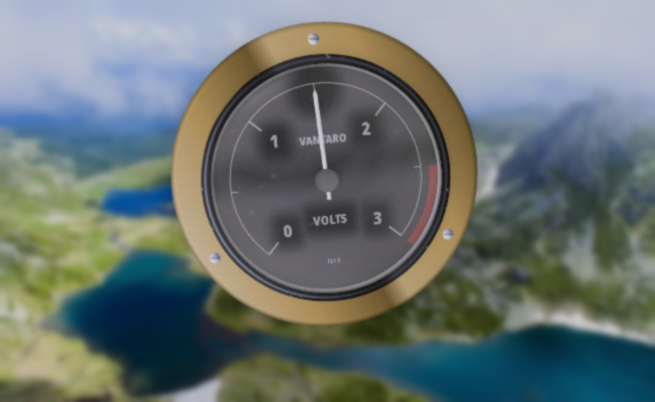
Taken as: 1.5 V
